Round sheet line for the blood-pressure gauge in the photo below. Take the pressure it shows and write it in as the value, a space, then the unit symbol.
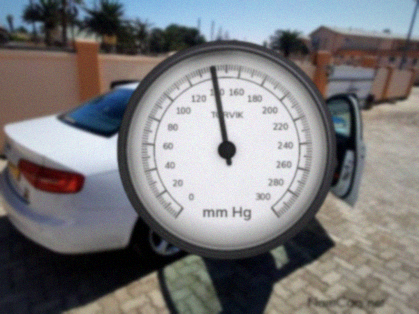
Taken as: 140 mmHg
